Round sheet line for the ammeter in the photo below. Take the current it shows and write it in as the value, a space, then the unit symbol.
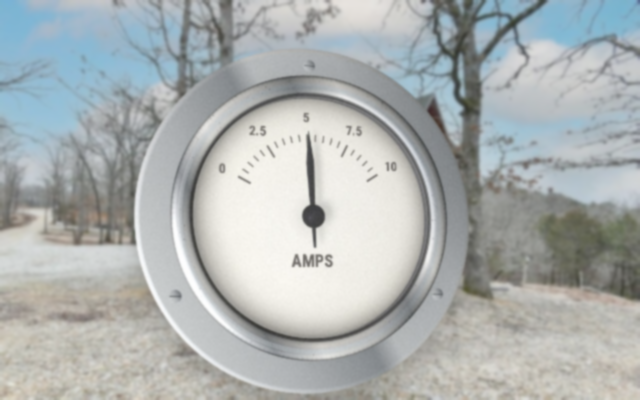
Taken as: 5 A
